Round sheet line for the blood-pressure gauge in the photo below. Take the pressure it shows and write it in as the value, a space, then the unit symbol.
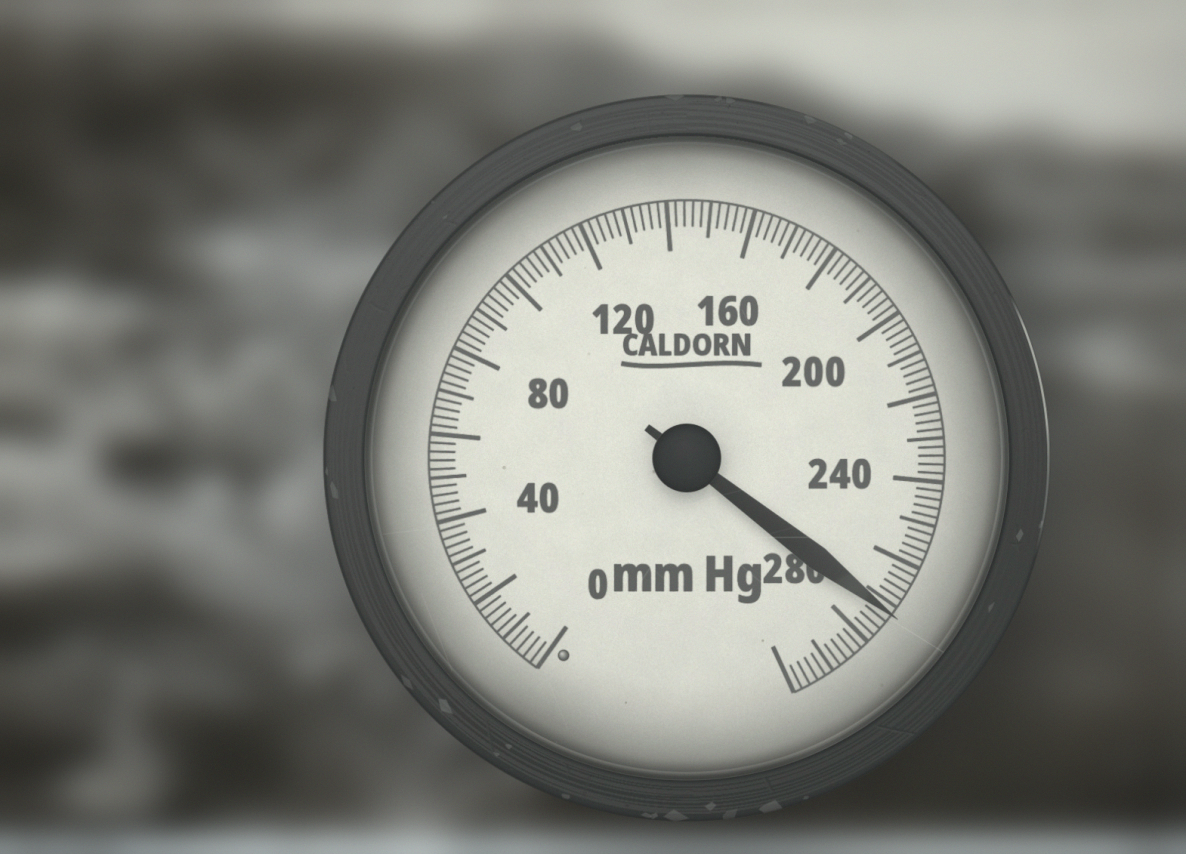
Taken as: 272 mmHg
